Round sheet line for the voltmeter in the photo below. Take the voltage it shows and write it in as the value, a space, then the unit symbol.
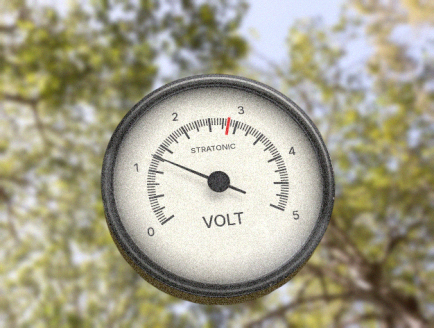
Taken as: 1.25 V
